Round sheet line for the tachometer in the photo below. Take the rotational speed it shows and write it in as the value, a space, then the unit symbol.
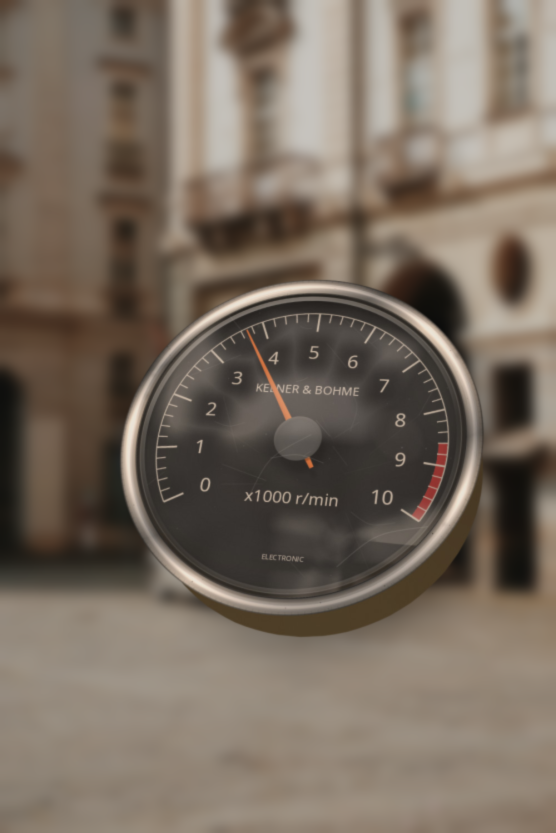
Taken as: 3700 rpm
